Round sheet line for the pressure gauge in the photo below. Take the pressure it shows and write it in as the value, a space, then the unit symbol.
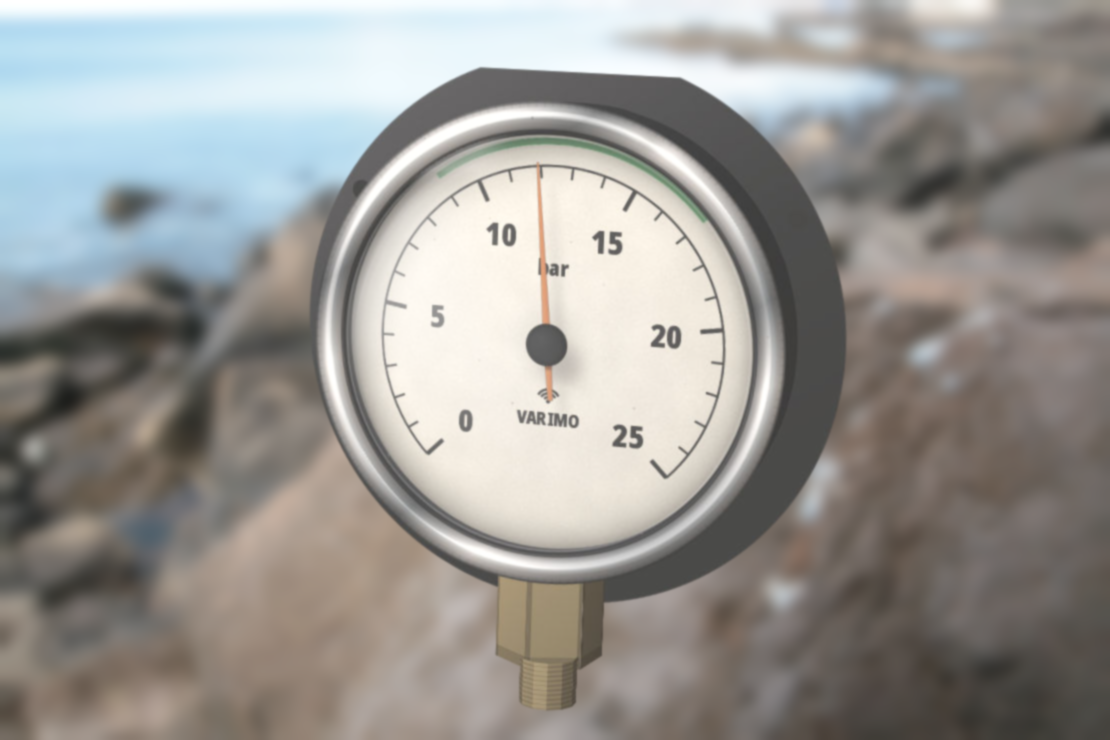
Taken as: 12 bar
